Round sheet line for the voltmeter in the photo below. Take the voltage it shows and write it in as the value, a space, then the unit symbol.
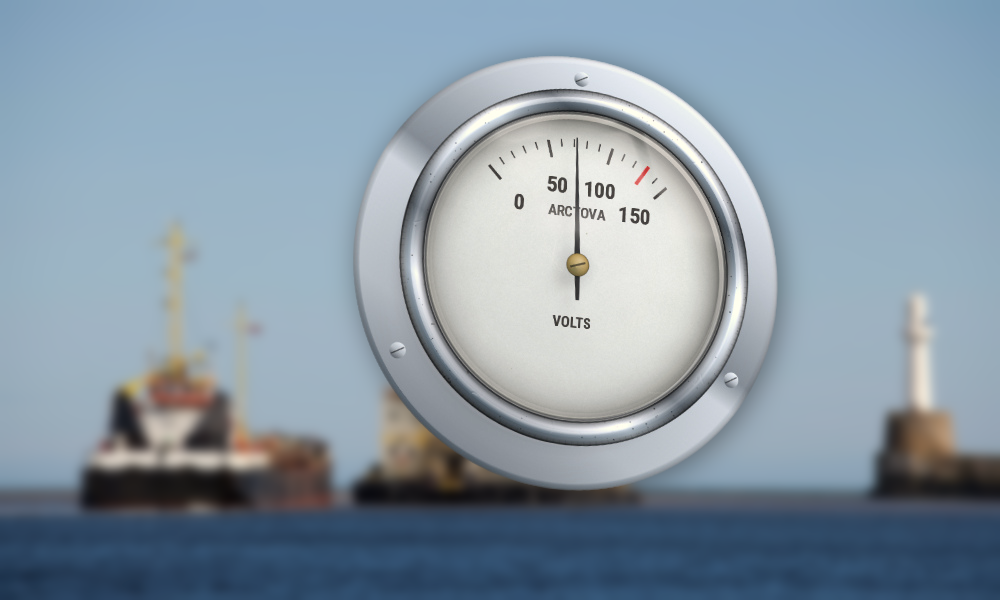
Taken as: 70 V
